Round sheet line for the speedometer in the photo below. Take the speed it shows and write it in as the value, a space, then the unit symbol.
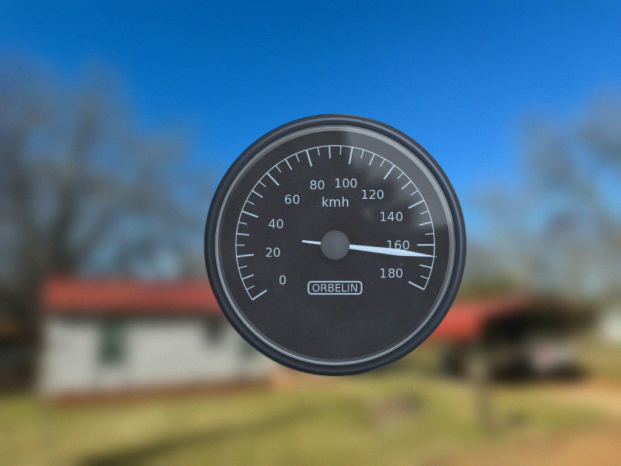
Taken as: 165 km/h
